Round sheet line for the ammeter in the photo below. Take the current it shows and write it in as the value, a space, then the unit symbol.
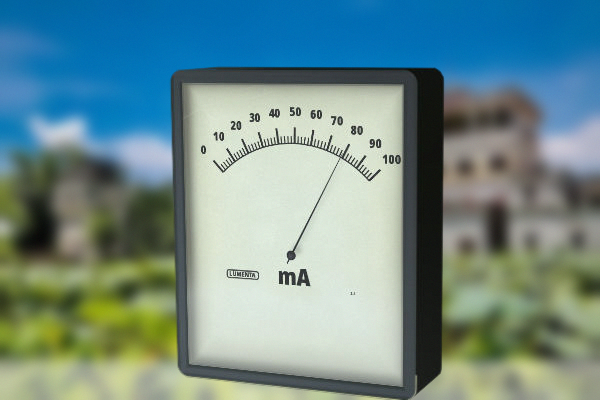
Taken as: 80 mA
